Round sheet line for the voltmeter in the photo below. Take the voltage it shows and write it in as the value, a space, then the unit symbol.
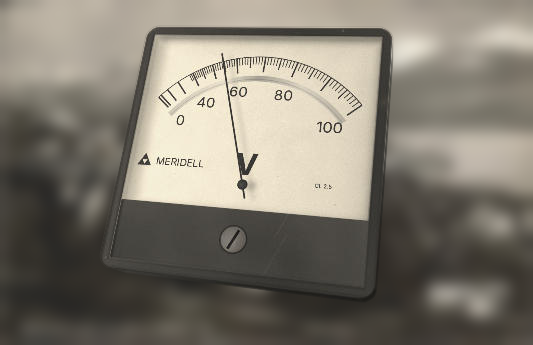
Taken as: 55 V
